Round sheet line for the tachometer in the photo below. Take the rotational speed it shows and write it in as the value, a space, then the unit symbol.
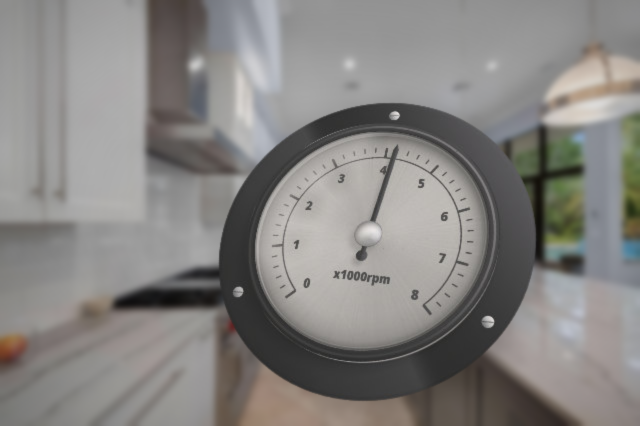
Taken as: 4200 rpm
